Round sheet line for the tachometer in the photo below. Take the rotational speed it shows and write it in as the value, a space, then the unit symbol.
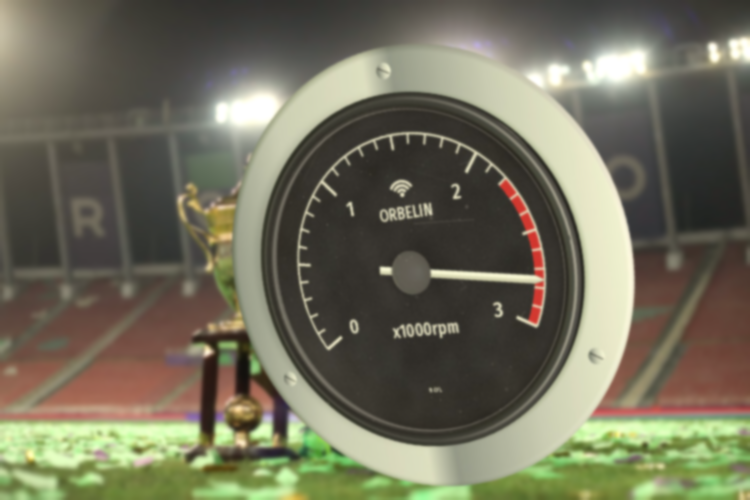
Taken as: 2750 rpm
